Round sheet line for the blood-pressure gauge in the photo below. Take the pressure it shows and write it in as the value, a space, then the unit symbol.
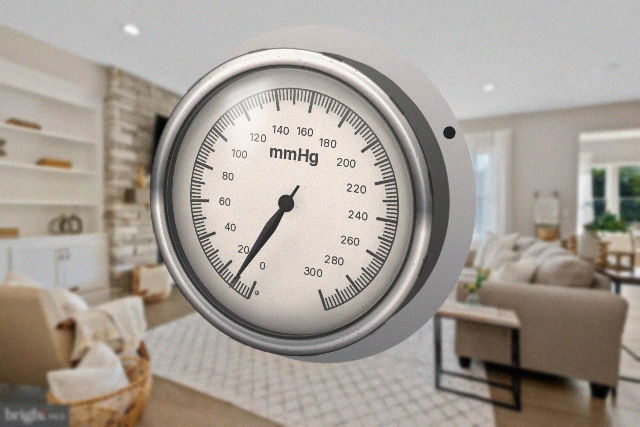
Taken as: 10 mmHg
